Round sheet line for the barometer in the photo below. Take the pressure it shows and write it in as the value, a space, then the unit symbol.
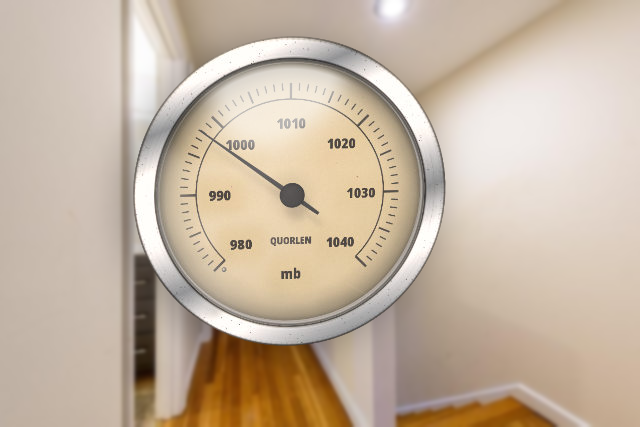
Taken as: 998 mbar
